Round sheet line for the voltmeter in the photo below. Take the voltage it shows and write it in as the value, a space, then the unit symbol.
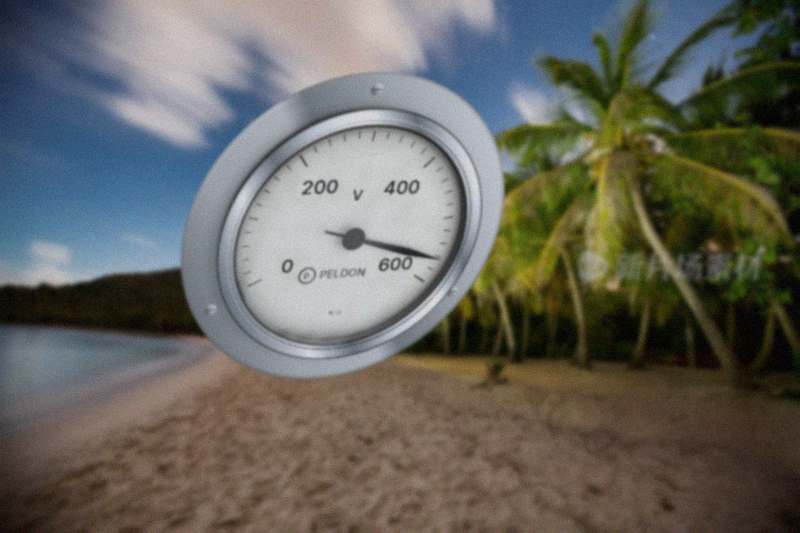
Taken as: 560 V
